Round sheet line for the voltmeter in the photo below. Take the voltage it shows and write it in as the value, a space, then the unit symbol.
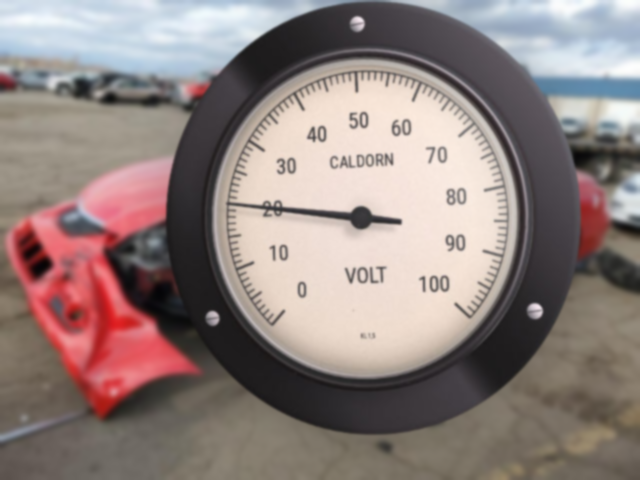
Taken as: 20 V
